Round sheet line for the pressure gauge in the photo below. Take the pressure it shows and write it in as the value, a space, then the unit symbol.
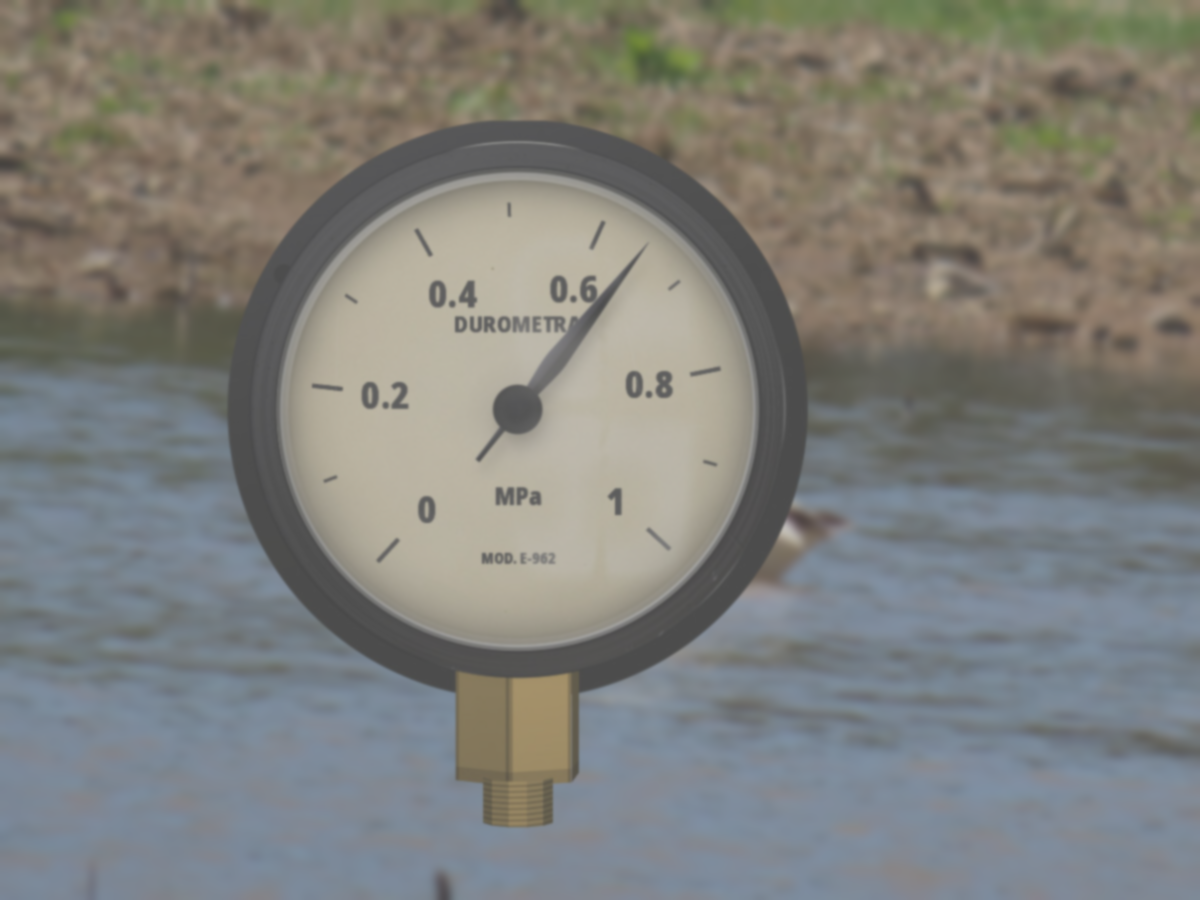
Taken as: 0.65 MPa
